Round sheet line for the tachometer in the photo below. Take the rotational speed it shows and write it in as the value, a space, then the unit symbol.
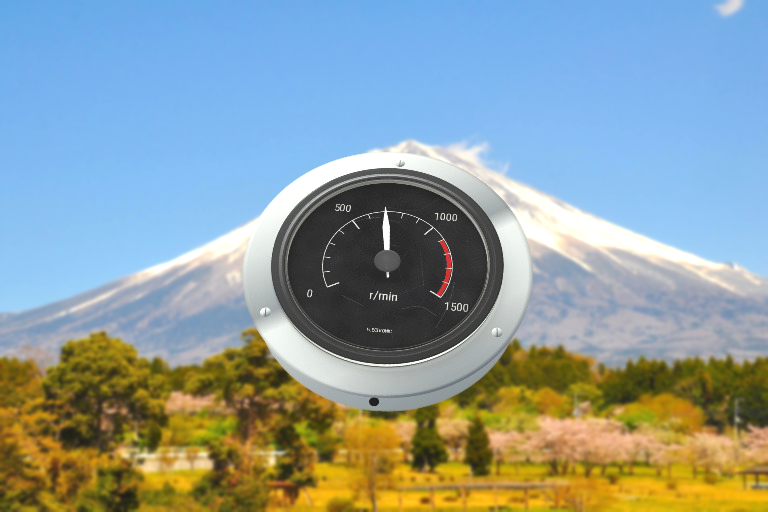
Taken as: 700 rpm
